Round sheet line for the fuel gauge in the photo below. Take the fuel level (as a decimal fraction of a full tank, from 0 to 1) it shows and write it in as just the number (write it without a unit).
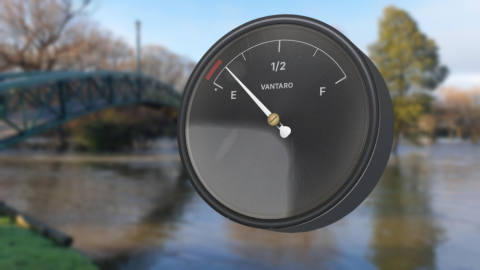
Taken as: 0.125
